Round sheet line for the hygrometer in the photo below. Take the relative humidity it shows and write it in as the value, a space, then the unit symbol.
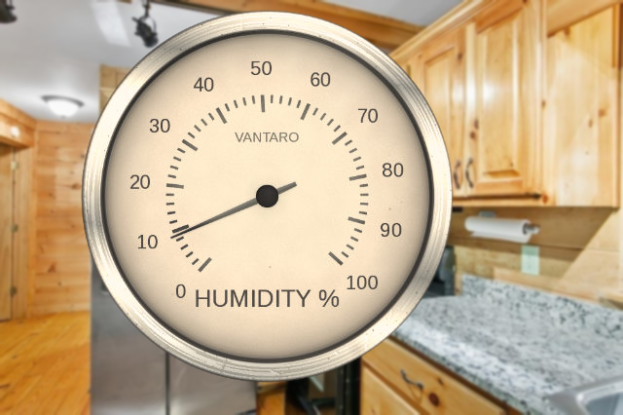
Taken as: 9 %
